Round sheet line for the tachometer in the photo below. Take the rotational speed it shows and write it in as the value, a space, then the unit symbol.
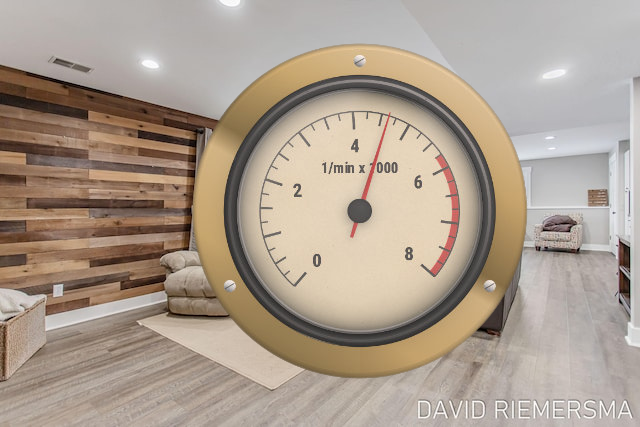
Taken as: 4625 rpm
